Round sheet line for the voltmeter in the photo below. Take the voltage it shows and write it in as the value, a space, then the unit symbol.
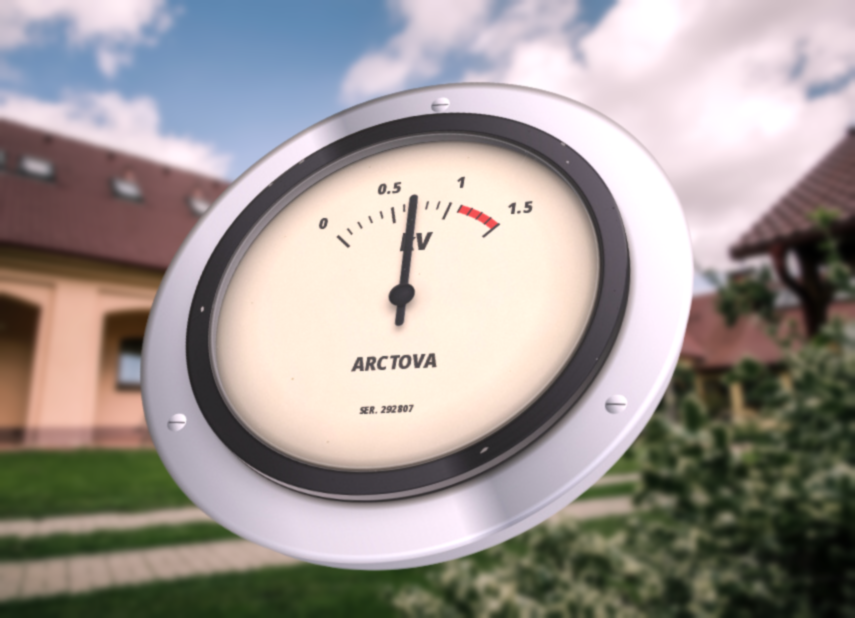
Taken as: 0.7 kV
